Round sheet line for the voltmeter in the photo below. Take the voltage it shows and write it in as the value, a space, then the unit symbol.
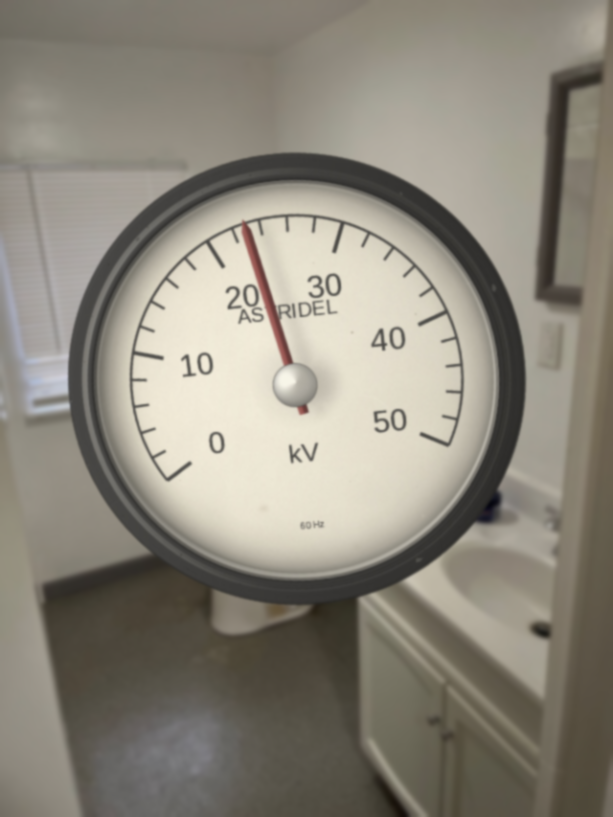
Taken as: 23 kV
